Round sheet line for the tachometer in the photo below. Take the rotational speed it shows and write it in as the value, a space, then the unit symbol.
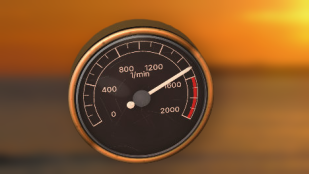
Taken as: 1500 rpm
